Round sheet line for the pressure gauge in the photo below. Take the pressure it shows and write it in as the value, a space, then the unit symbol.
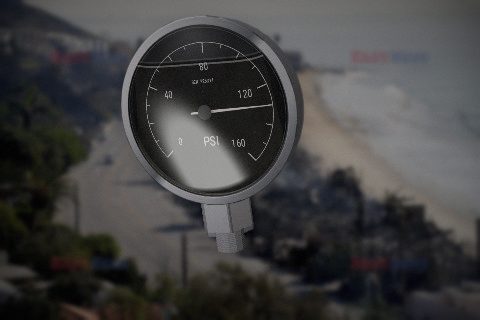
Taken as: 130 psi
